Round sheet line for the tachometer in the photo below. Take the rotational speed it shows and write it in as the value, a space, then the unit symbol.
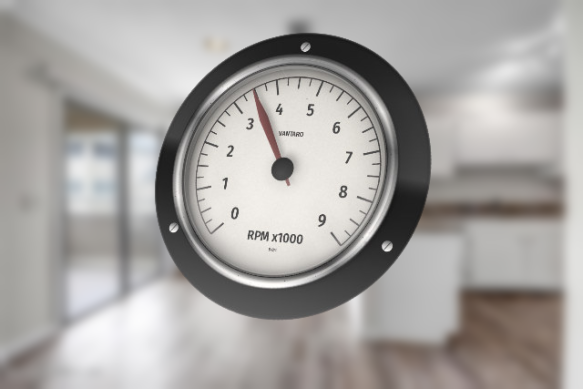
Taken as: 3500 rpm
